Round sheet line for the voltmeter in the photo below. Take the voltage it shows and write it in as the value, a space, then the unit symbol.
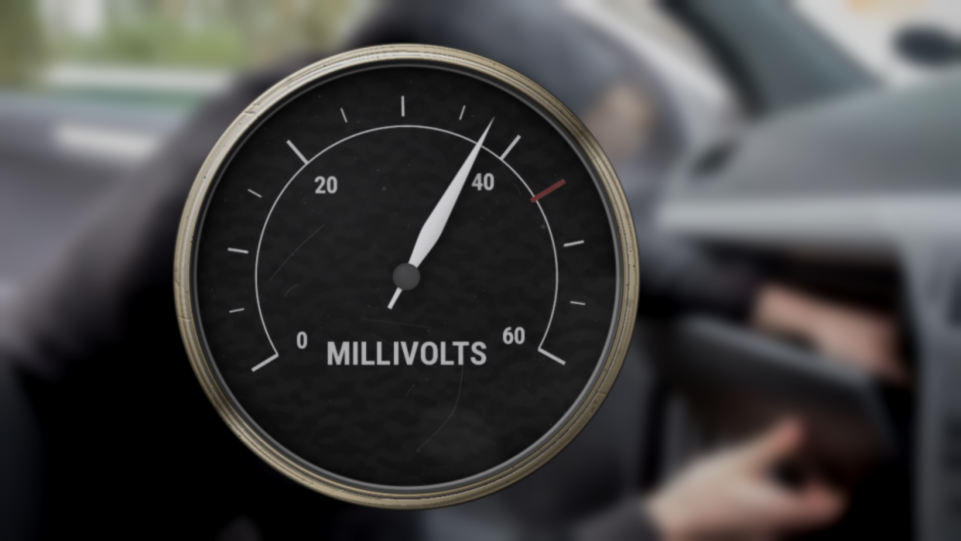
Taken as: 37.5 mV
